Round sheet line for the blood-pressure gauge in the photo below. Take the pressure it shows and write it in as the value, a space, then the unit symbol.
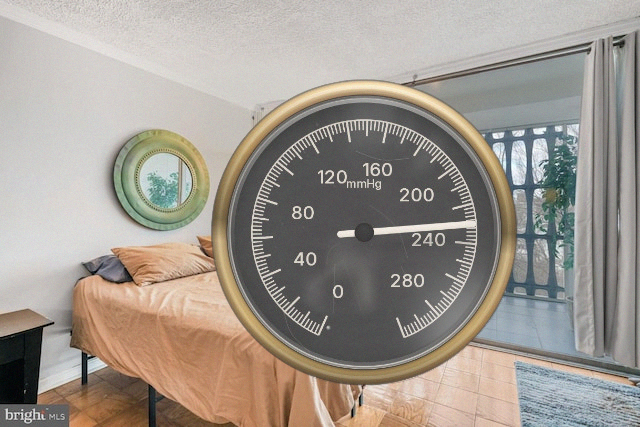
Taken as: 230 mmHg
